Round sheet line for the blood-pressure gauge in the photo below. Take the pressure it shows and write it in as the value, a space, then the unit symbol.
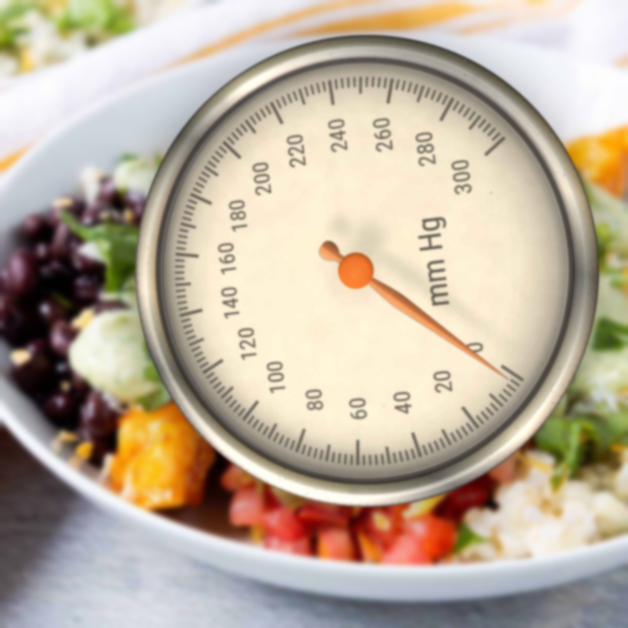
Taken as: 2 mmHg
